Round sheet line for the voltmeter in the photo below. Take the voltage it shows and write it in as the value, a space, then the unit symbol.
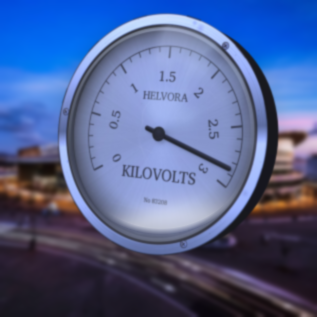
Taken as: 2.85 kV
